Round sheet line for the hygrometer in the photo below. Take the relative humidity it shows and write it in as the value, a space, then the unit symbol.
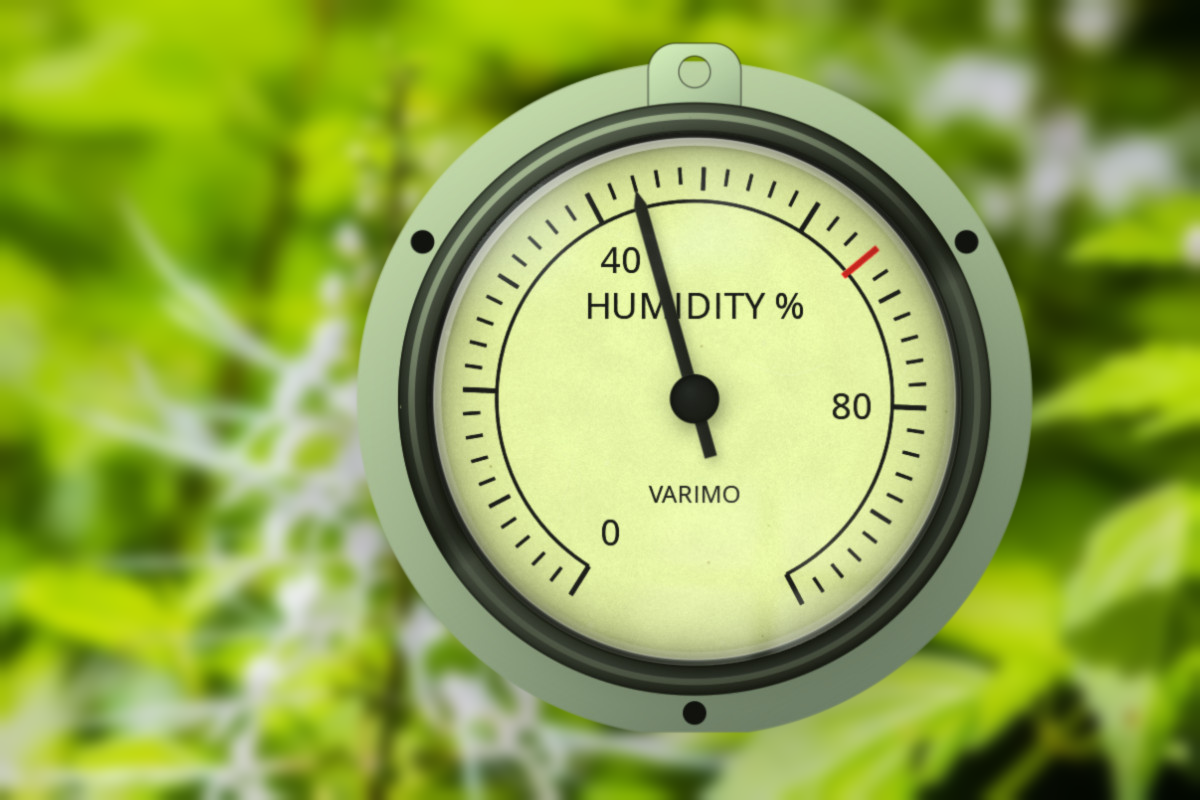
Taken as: 44 %
